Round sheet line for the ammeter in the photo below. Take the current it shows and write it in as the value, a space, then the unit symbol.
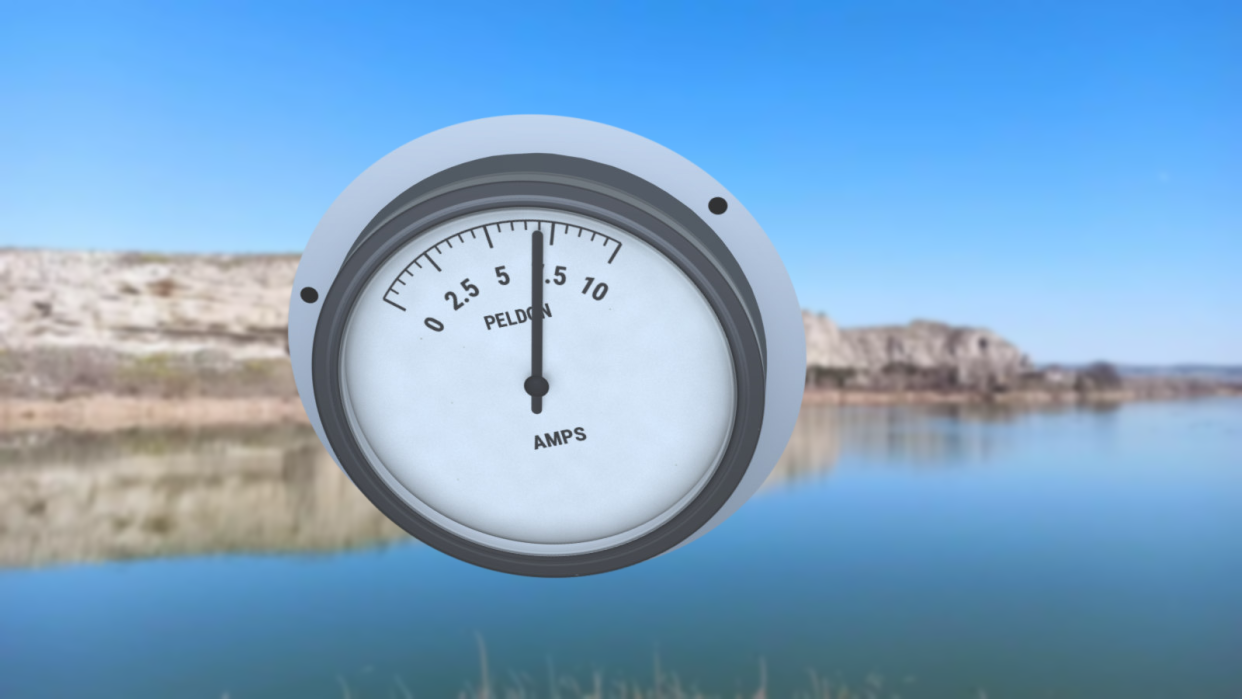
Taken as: 7 A
